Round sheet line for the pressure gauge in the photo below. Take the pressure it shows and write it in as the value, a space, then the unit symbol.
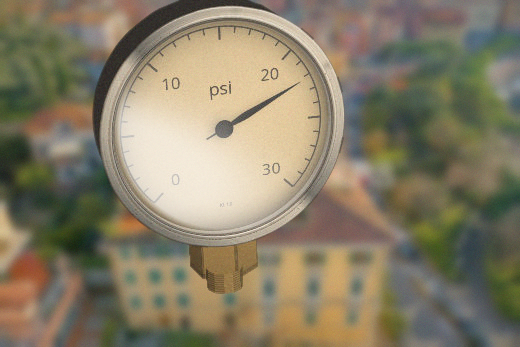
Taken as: 22 psi
